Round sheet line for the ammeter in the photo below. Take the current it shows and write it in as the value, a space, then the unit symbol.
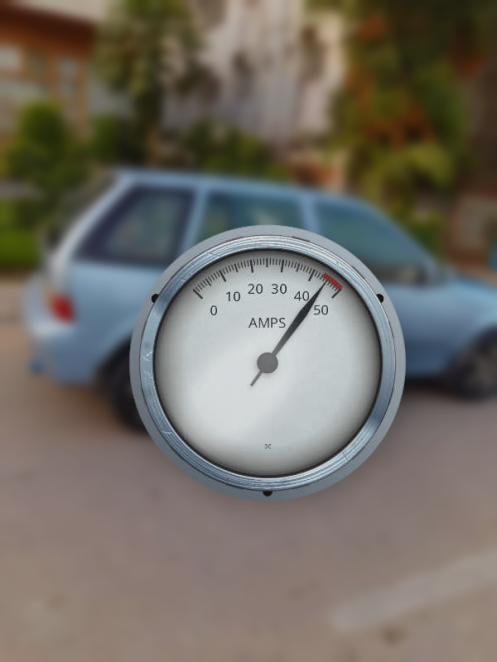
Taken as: 45 A
